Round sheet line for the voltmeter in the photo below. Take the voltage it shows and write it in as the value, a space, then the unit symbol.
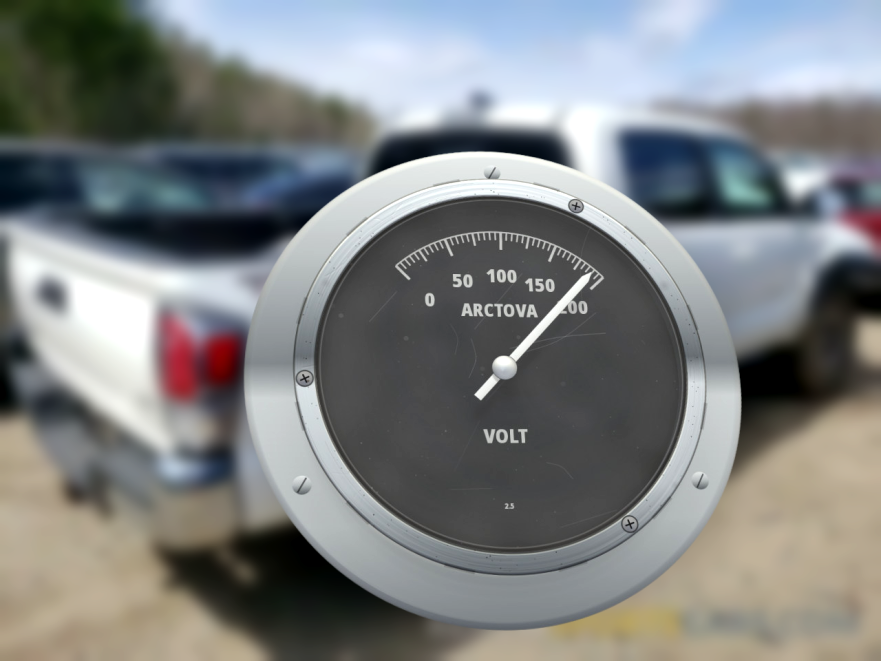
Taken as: 190 V
